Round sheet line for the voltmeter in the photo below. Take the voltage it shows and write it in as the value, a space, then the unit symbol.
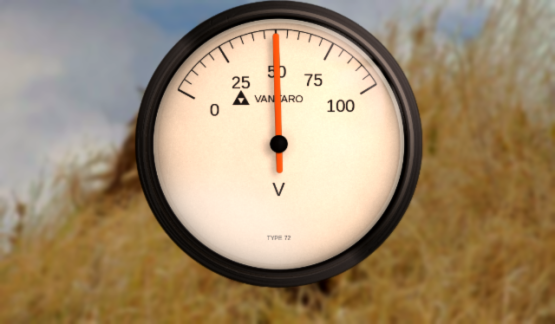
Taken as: 50 V
